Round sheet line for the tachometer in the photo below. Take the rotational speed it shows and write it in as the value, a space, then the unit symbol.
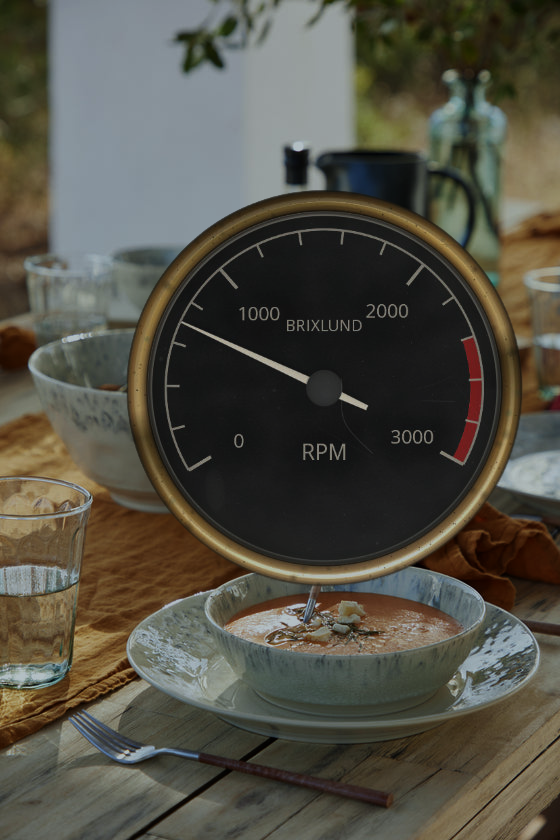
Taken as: 700 rpm
